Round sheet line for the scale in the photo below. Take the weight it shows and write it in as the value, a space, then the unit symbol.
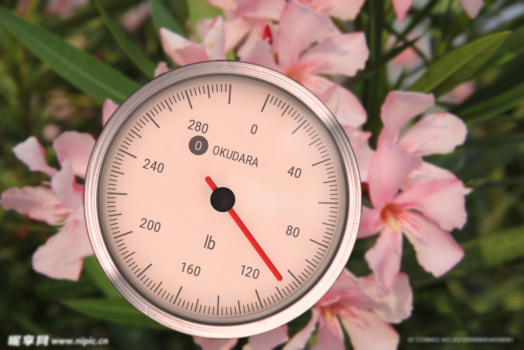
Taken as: 106 lb
